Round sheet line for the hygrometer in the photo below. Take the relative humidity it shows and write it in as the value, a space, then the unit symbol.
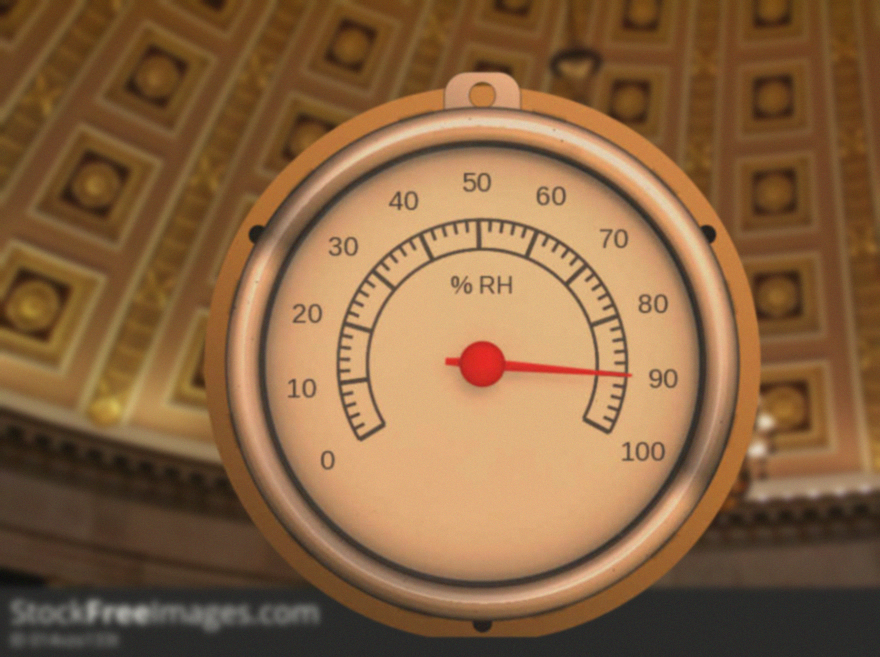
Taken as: 90 %
